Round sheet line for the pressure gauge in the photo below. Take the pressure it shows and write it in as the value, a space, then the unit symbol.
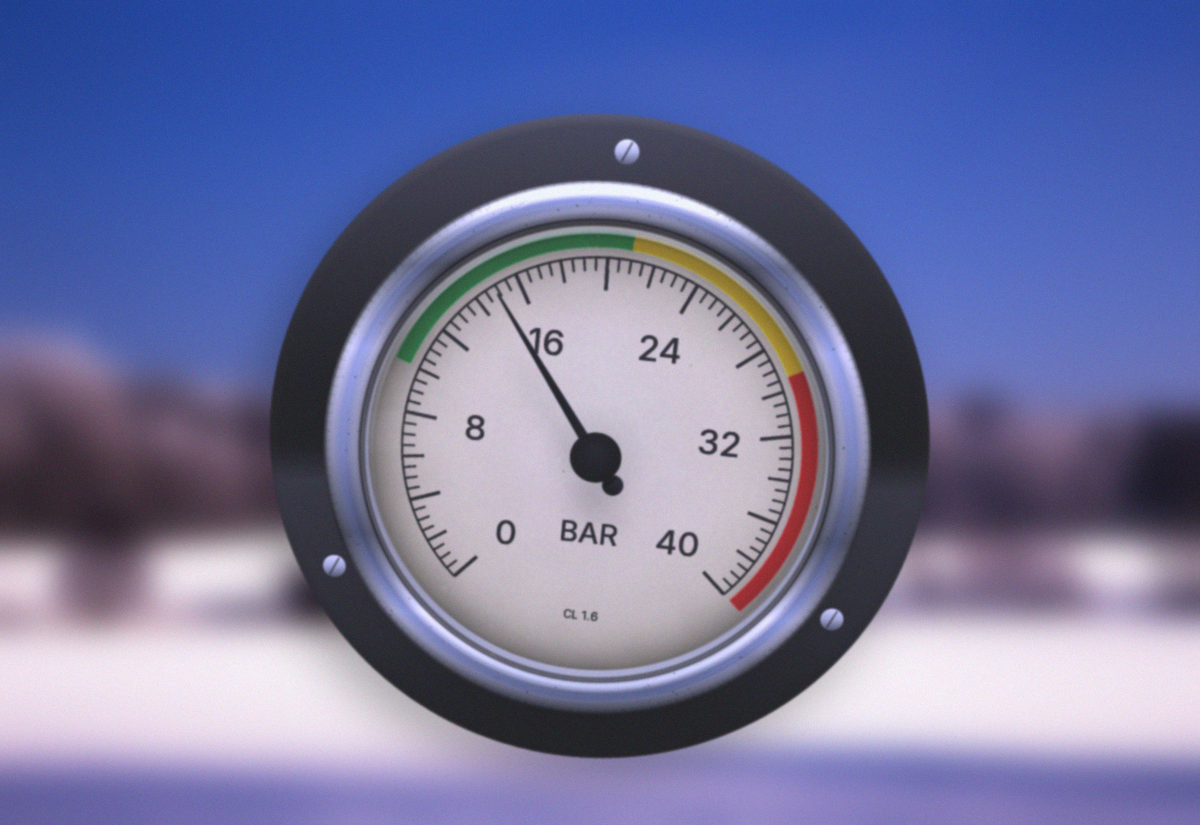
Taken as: 15 bar
